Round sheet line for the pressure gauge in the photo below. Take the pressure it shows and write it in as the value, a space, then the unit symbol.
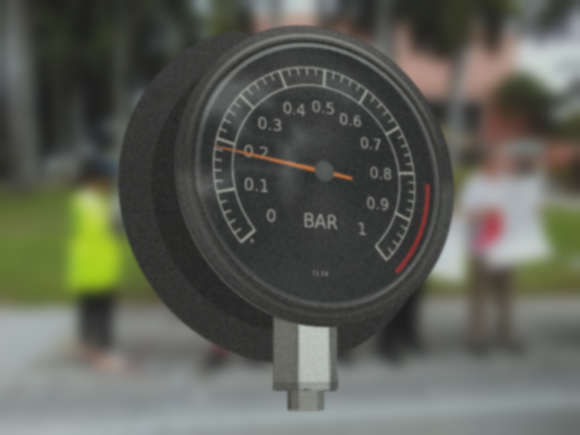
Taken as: 0.18 bar
